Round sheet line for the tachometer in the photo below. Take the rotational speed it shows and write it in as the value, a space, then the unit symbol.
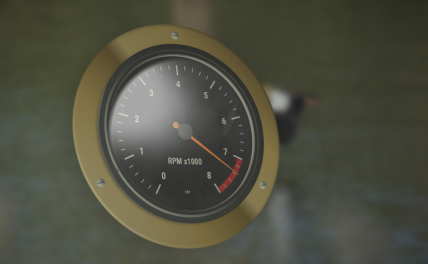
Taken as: 7400 rpm
